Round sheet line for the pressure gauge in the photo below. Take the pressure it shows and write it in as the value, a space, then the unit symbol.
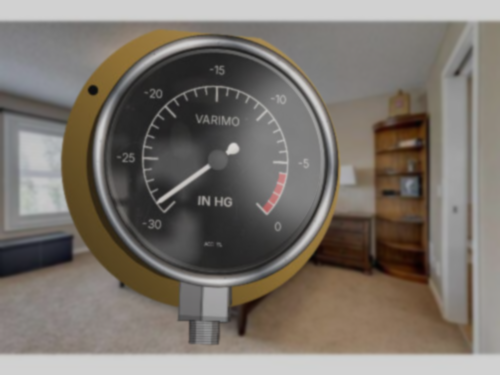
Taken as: -29 inHg
